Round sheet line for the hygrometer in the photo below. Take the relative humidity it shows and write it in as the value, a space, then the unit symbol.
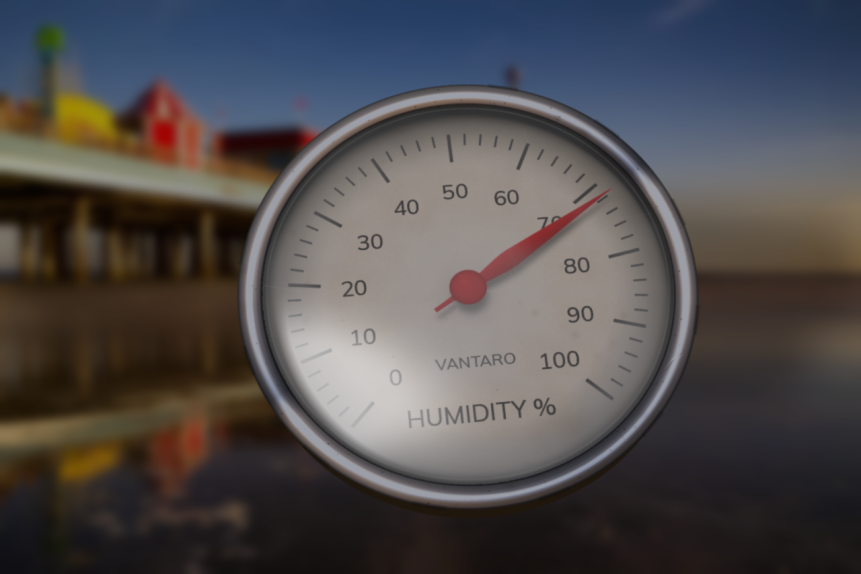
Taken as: 72 %
